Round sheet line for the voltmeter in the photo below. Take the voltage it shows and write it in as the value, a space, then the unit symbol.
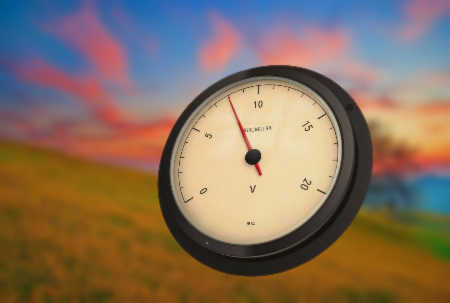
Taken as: 8 V
